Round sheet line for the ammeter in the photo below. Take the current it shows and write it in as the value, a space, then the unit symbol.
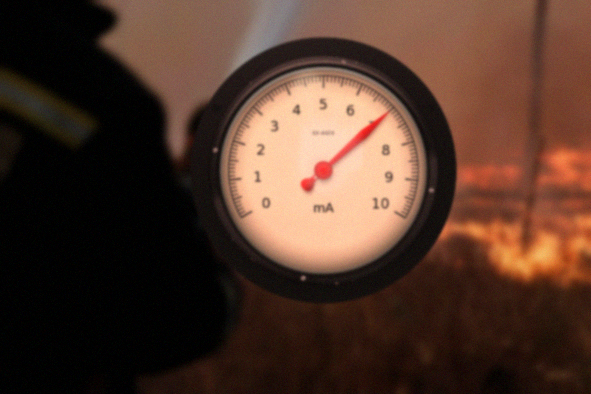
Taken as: 7 mA
